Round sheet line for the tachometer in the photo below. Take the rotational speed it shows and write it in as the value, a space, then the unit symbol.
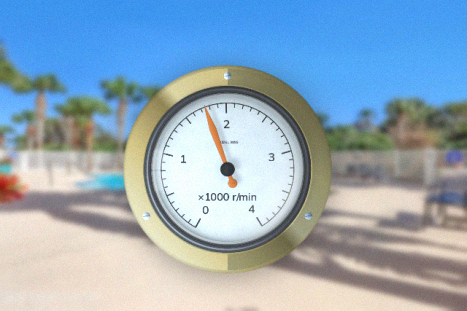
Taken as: 1750 rpm
